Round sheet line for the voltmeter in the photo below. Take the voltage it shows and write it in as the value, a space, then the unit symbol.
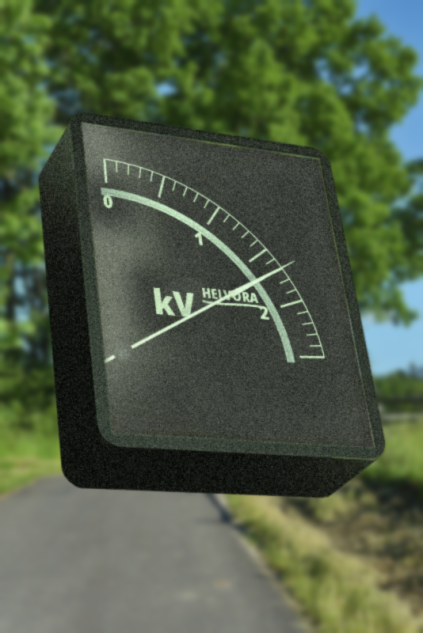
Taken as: 1.7 kV
